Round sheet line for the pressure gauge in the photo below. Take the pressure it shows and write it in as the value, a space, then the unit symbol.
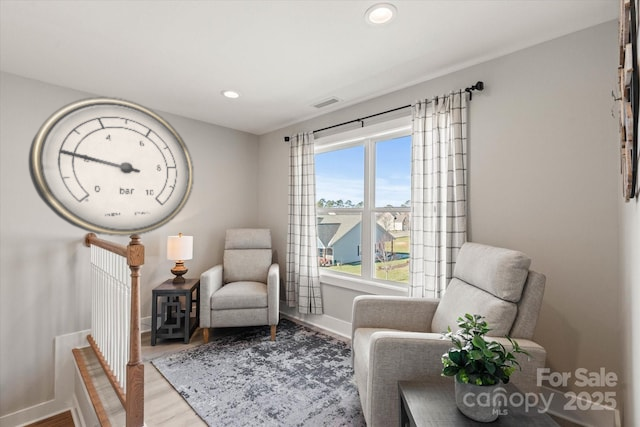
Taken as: 2 bar
